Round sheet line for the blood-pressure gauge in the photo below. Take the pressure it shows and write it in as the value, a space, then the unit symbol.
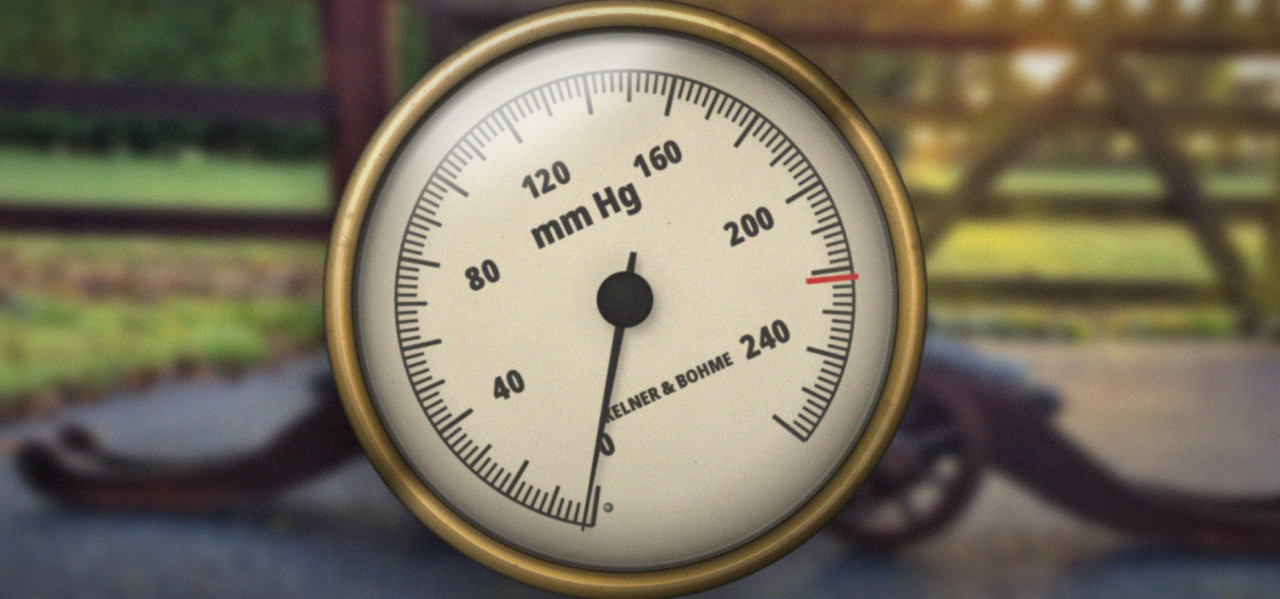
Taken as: 2 mmHg
